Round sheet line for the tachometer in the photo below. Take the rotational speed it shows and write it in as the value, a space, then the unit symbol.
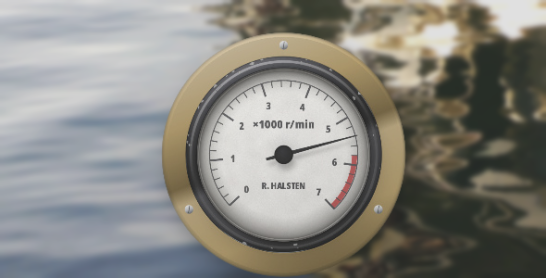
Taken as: 5400 rpm
